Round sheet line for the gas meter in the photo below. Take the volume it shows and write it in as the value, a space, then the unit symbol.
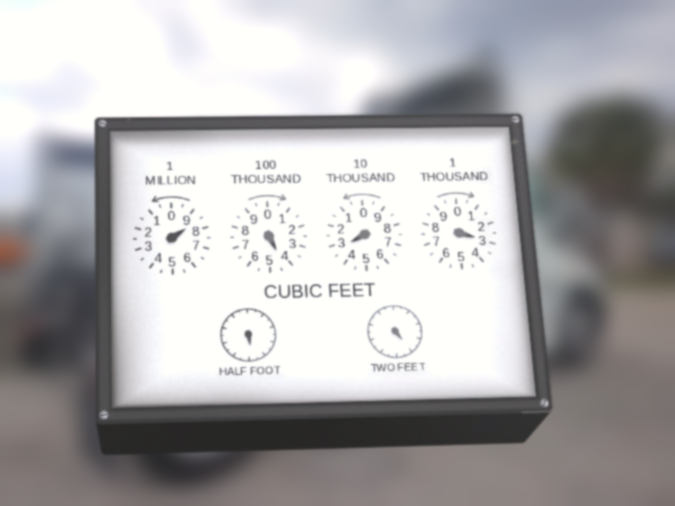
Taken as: 843300 ft³
